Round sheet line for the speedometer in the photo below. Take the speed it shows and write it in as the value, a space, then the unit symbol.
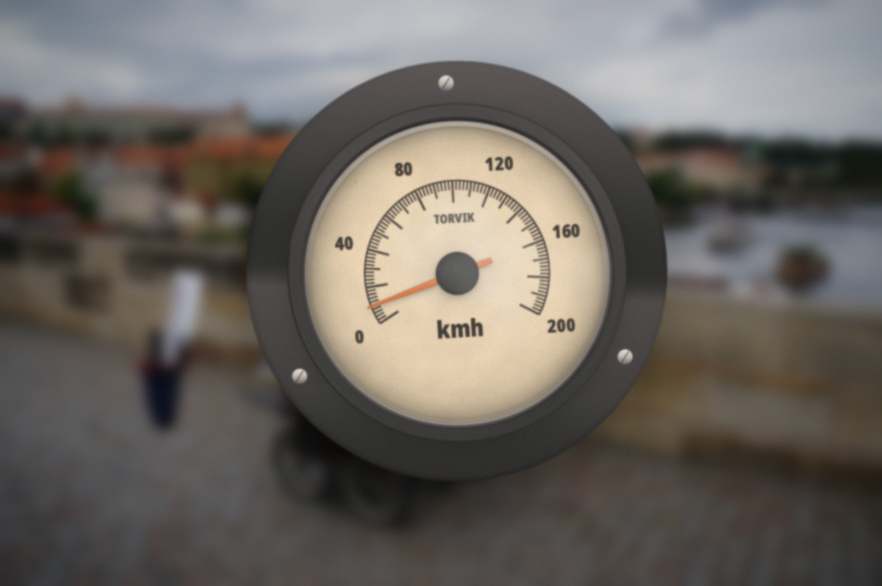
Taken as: 10 km/h
